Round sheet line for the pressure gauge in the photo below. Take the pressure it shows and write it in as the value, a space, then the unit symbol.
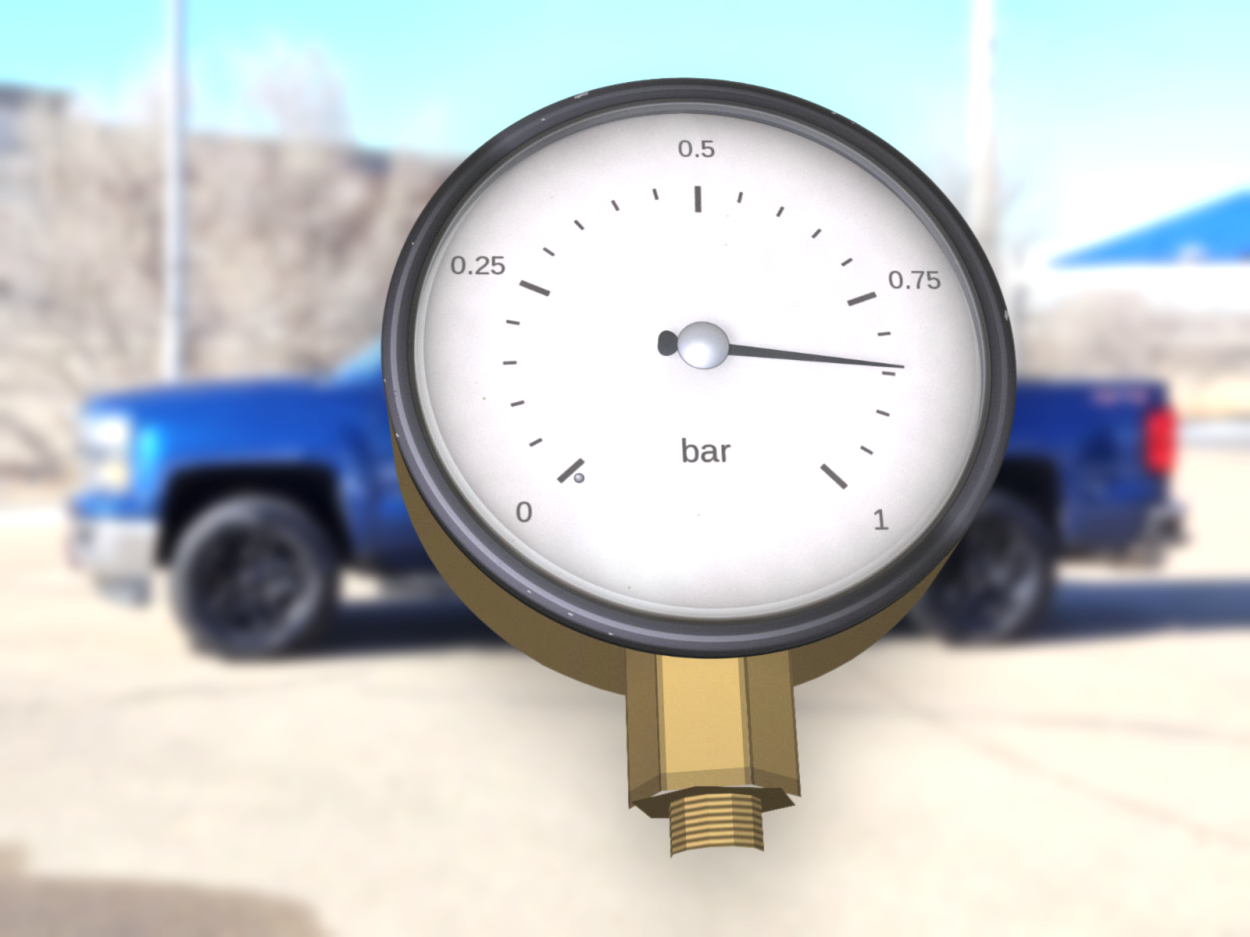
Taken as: 0.85 bar
